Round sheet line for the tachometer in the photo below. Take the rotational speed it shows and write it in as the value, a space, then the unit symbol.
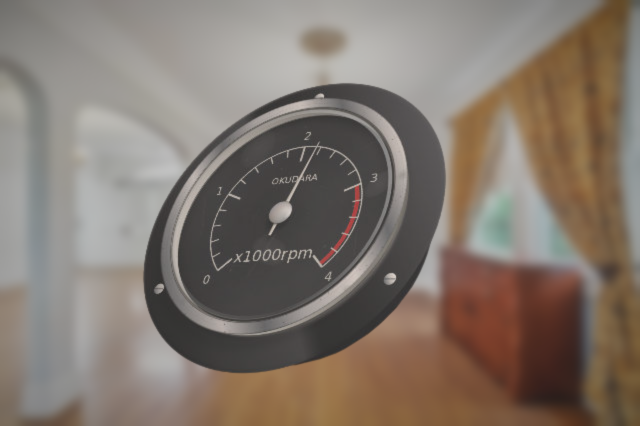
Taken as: 2200 rpm
